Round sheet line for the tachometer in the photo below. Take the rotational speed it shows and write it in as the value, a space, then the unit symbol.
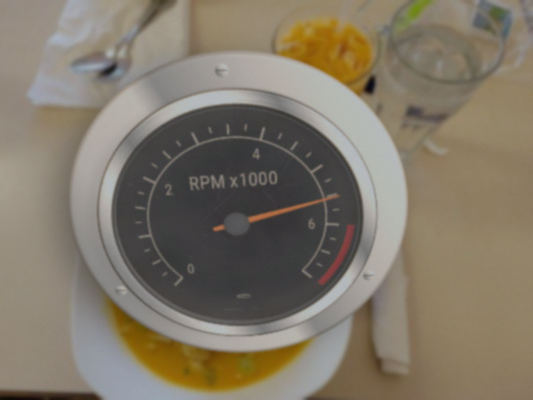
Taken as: 5500 rpm
